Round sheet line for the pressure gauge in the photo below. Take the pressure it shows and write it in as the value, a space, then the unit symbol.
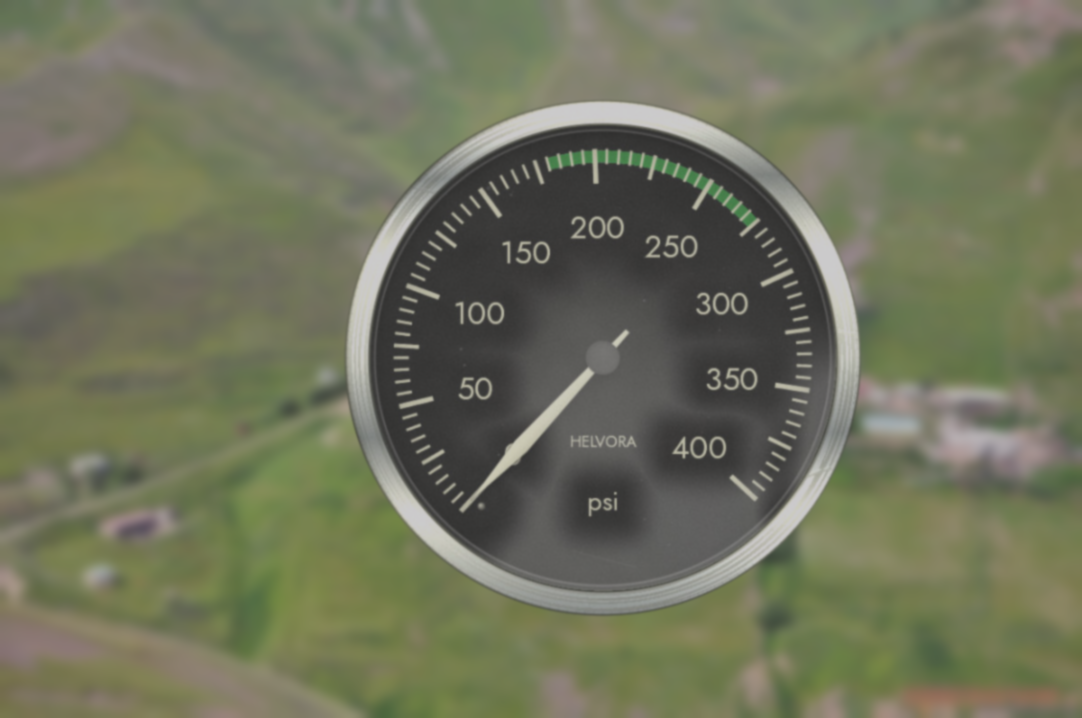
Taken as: 0 psi
